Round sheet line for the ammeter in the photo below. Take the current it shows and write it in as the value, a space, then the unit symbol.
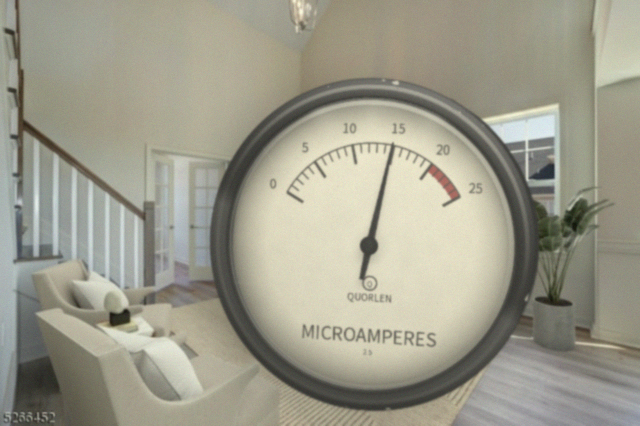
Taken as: 15 µA
